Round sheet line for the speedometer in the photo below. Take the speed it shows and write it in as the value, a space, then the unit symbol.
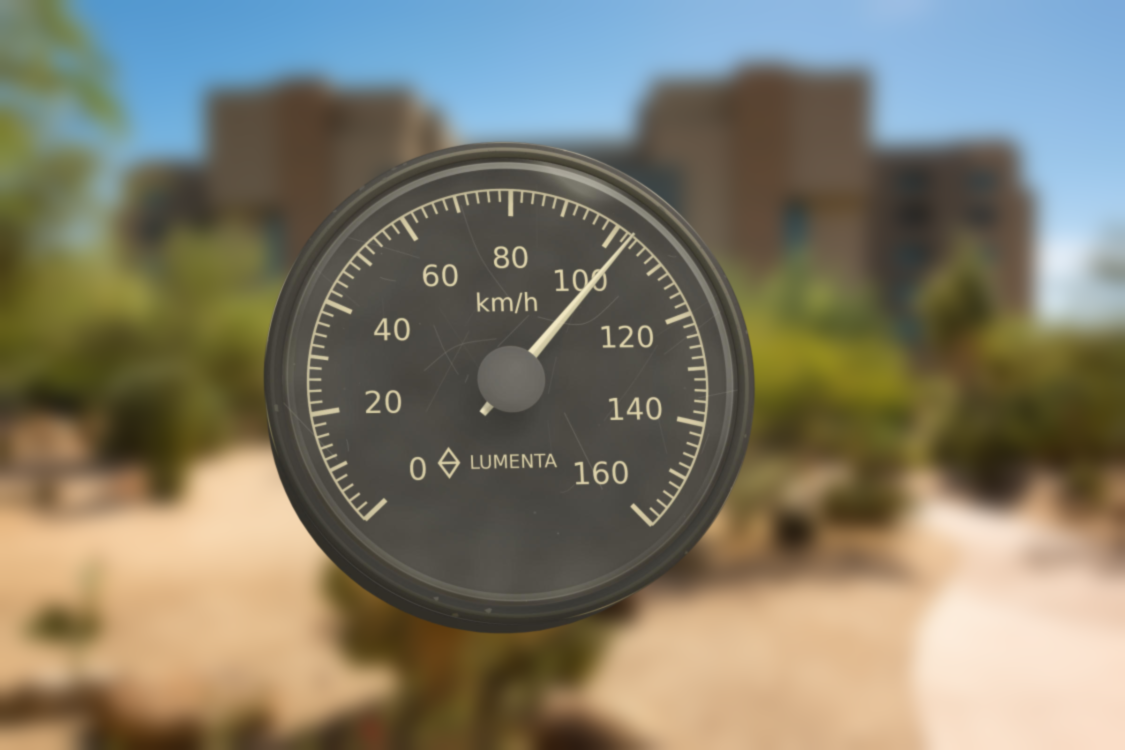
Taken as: 103 km/h
